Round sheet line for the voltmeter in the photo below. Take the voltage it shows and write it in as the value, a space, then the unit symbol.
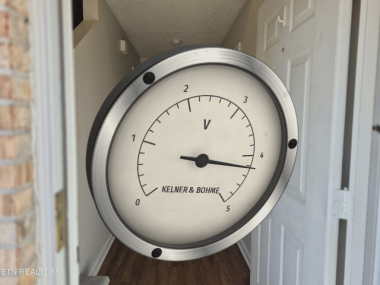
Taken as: 4.2 V
